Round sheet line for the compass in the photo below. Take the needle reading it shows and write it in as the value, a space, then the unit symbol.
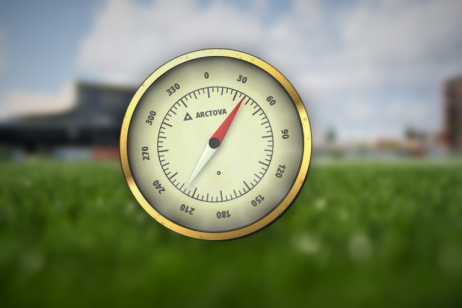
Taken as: 40 °
